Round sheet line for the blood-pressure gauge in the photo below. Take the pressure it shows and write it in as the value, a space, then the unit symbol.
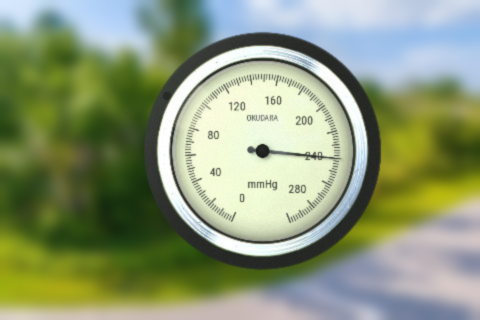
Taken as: 240 mmHg
